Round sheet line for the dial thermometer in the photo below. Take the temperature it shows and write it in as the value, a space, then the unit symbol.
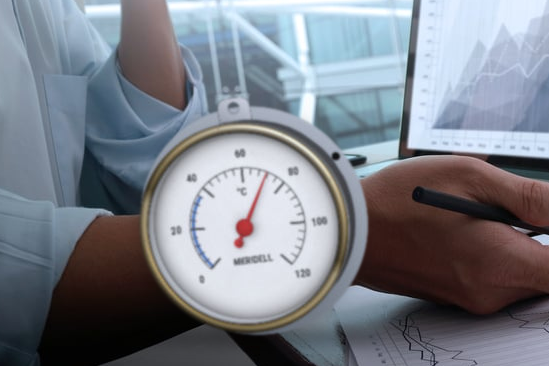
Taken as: 72 °C
